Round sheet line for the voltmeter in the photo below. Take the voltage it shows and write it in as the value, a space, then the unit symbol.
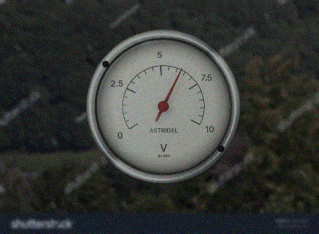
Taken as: 6.25 V
